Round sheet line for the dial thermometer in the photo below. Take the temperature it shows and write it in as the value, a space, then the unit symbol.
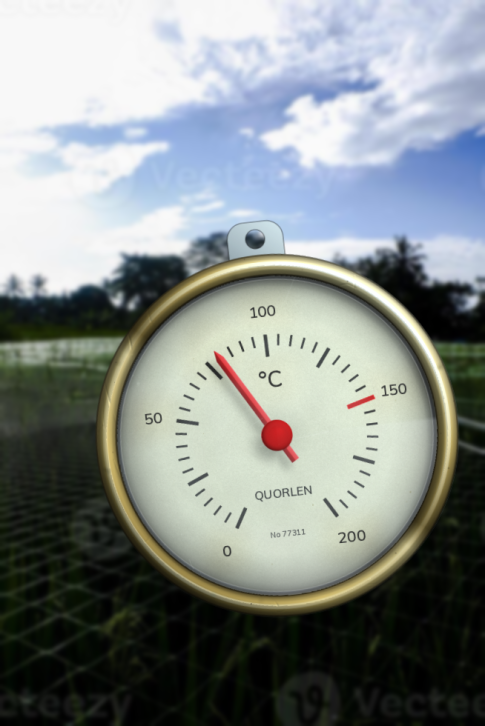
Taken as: 80 °C
